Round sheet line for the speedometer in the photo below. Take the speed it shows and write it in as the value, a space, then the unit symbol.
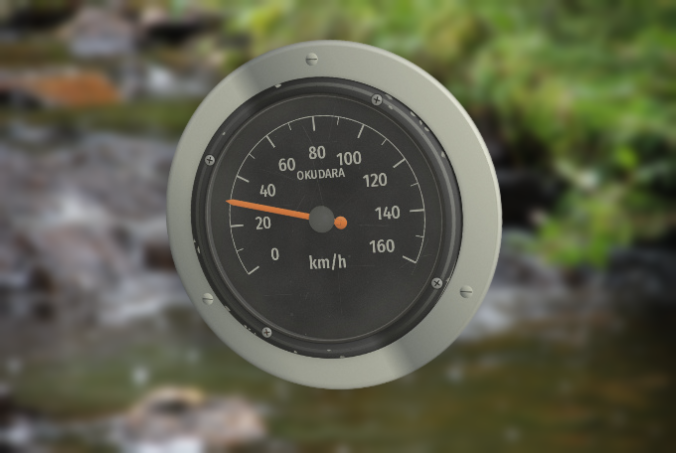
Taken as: 30 km/h
